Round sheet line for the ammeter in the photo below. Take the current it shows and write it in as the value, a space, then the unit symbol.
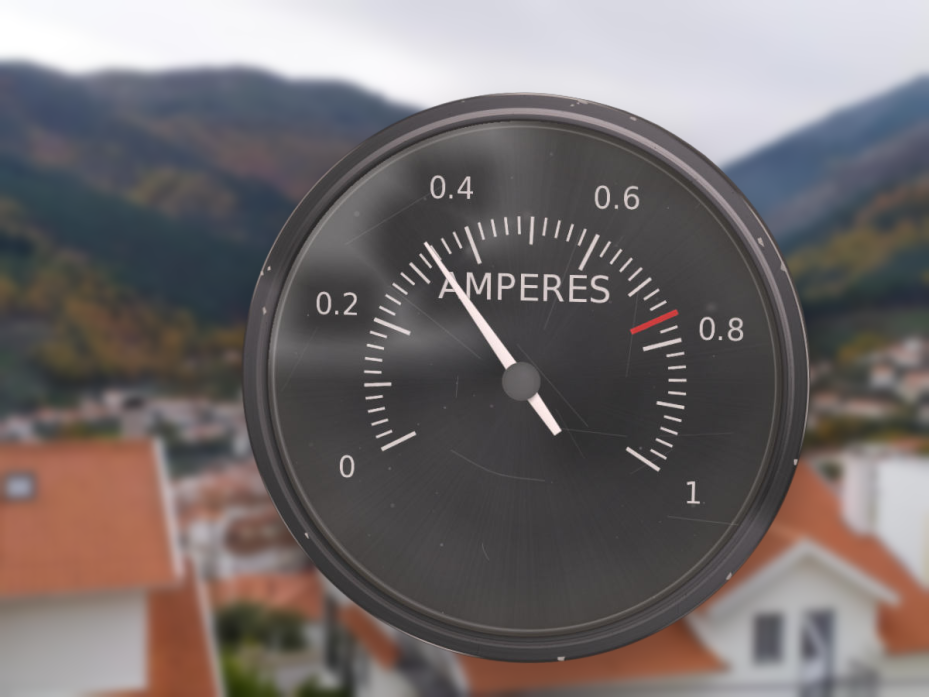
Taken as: 0.34 A
